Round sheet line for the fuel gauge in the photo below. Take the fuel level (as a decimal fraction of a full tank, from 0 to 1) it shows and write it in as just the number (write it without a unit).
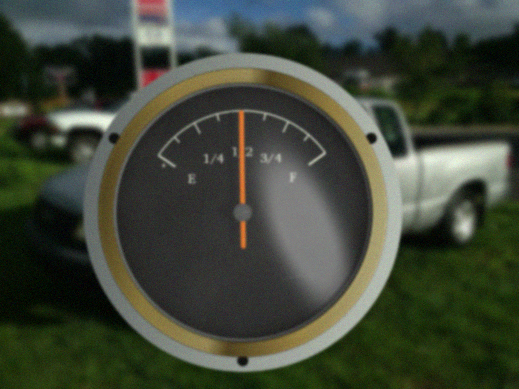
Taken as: 0.5
